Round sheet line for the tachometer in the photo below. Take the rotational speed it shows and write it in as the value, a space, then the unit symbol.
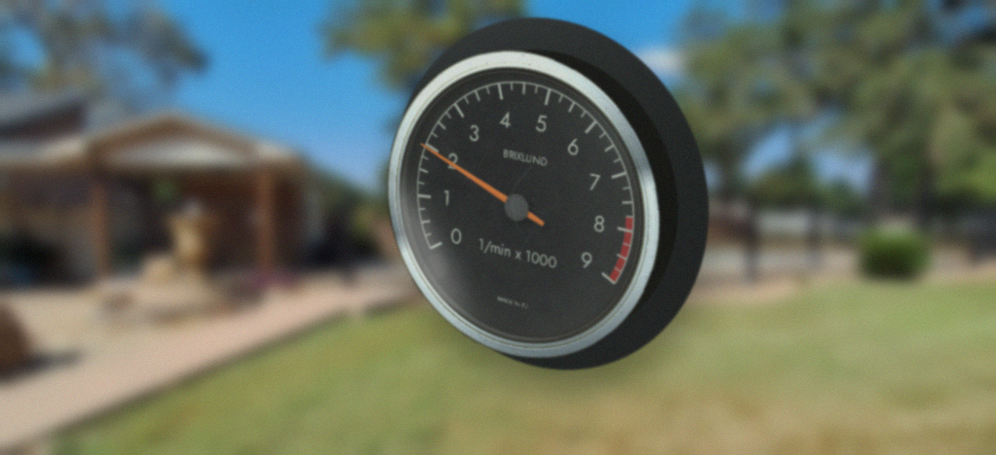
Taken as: 2000 rpm
